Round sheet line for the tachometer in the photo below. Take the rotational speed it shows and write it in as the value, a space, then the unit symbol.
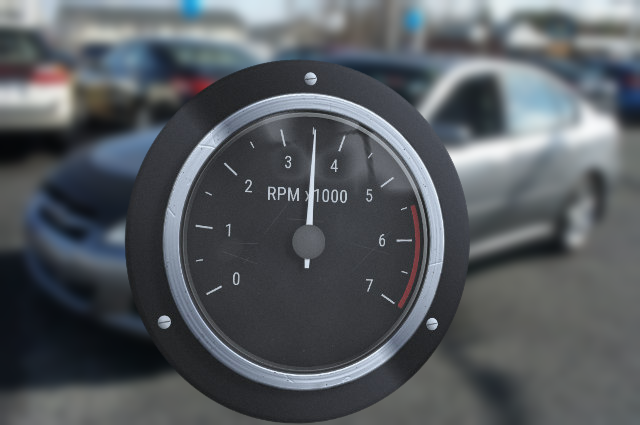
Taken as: 3500 rpm
